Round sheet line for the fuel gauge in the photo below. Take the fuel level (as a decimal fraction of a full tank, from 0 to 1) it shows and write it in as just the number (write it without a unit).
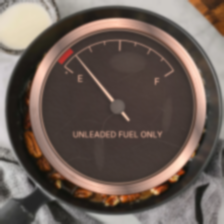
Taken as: 0.125
